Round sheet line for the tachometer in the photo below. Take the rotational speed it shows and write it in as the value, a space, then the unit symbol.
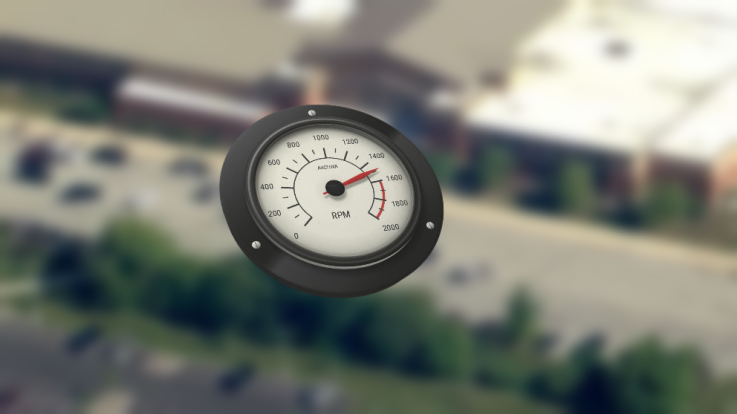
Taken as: 1500 rpm
